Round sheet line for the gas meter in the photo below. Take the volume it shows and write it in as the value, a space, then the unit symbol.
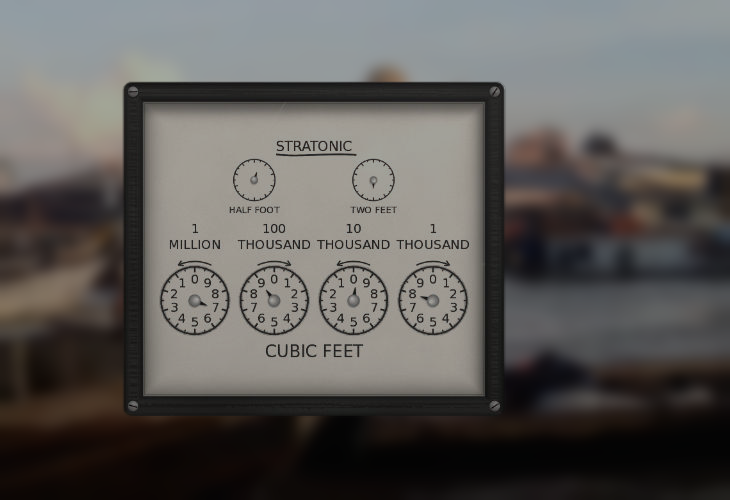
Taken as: 689800 ft³
